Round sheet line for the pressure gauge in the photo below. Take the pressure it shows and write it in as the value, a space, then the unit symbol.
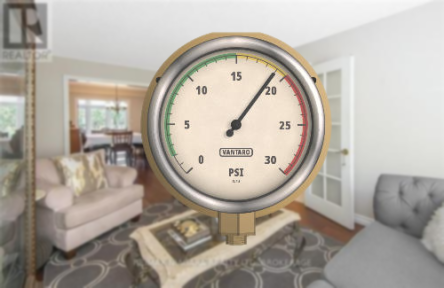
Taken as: 19 psi
